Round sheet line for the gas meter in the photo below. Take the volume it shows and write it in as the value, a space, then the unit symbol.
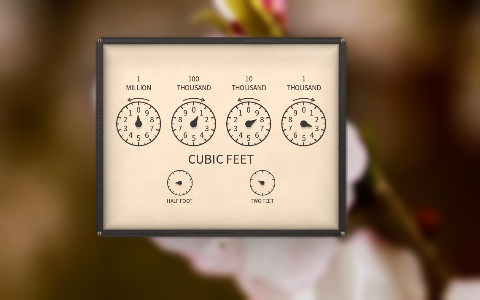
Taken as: 8300 ft³
